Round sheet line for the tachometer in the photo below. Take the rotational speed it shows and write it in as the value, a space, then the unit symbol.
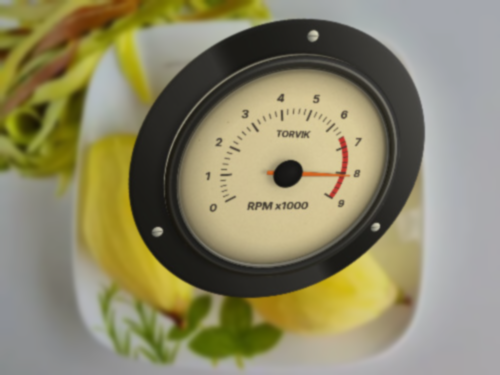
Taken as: 8000 rpm
